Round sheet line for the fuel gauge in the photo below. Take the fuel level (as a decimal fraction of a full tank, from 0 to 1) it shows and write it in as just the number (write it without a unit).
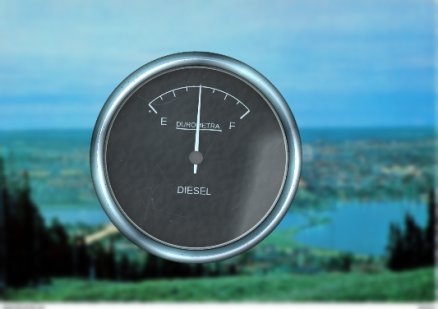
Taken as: 0.5
